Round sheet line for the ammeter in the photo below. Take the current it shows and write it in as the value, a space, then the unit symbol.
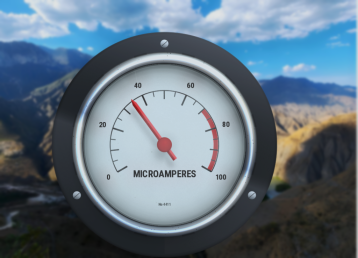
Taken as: 35 µA
